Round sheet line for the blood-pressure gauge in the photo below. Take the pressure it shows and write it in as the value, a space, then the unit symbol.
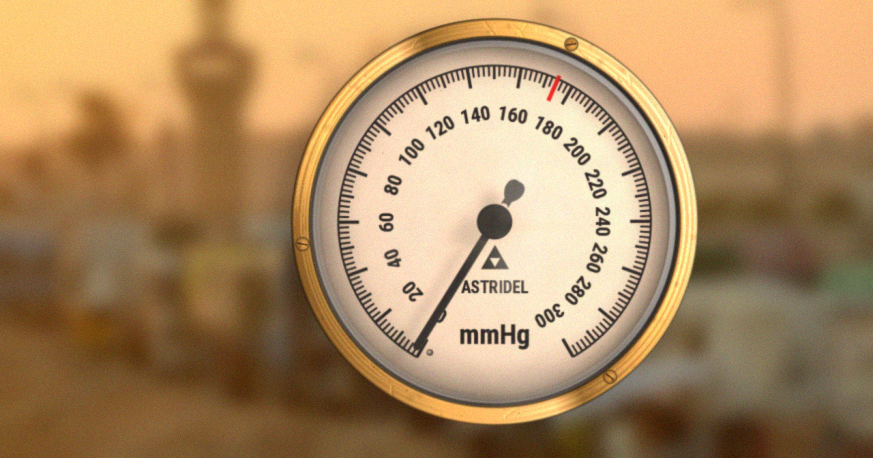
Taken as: 2 mmHg
